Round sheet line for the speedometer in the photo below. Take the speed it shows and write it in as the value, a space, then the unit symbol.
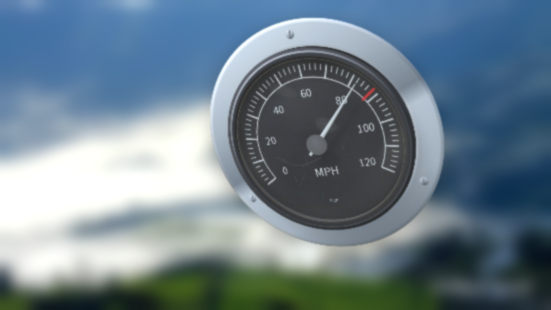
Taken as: 82 mph
